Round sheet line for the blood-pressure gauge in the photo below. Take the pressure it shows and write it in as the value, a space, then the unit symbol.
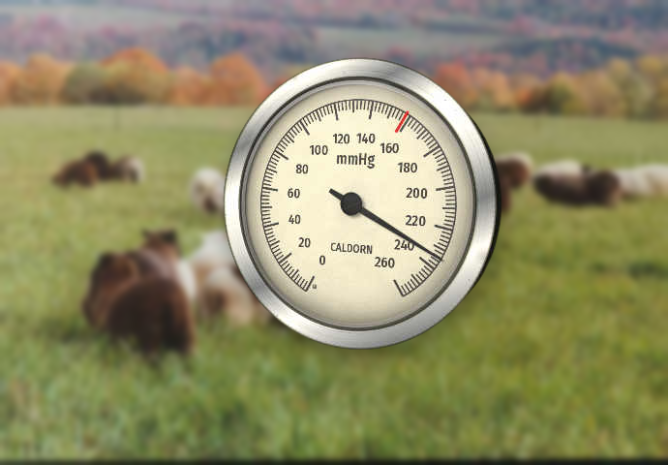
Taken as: 234 mmHg
